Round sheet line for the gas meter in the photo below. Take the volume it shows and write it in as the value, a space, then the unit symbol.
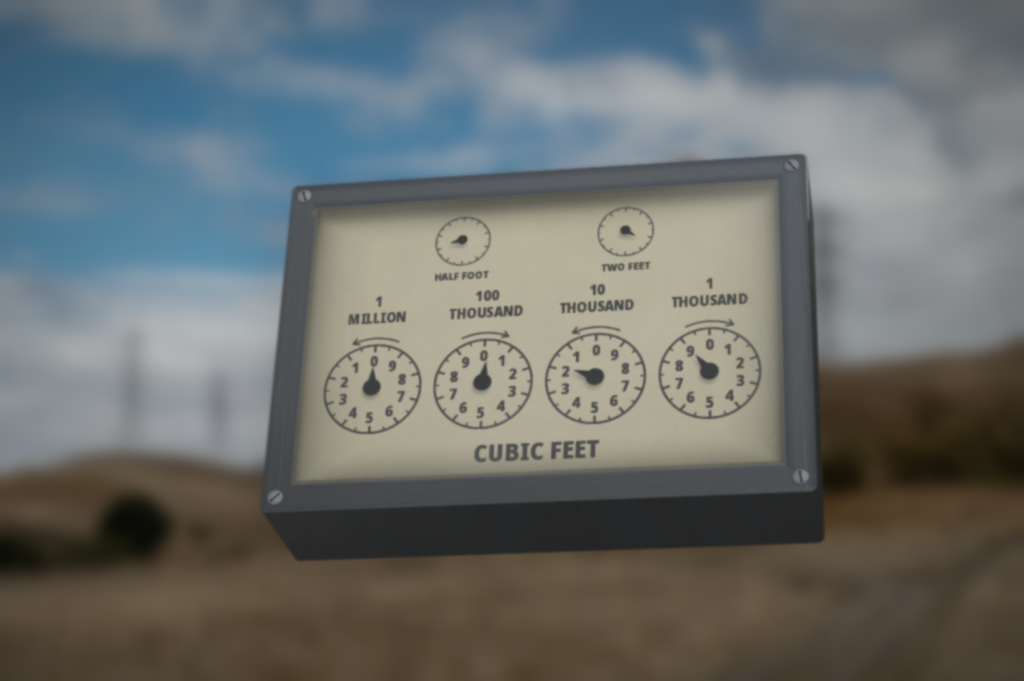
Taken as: 1900 ft³
